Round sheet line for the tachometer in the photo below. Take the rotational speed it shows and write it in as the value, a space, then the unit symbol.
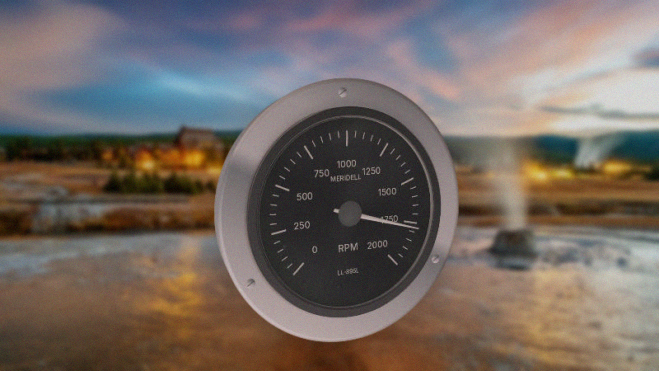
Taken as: 1775 rpm
